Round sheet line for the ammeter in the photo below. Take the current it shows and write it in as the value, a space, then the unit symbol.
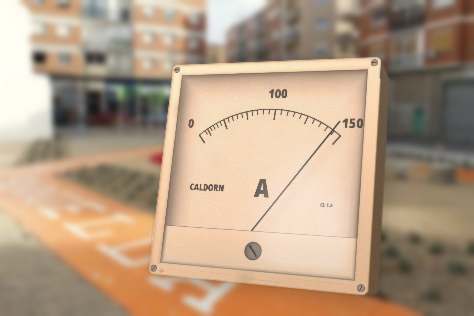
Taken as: 145 A
